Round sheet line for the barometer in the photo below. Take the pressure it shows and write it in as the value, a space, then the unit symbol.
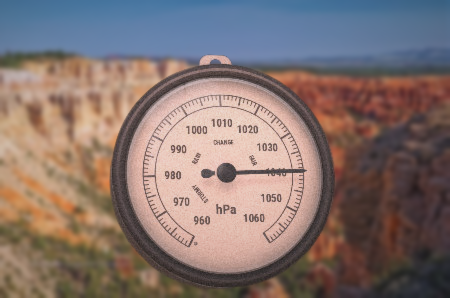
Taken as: 1040 hPa
